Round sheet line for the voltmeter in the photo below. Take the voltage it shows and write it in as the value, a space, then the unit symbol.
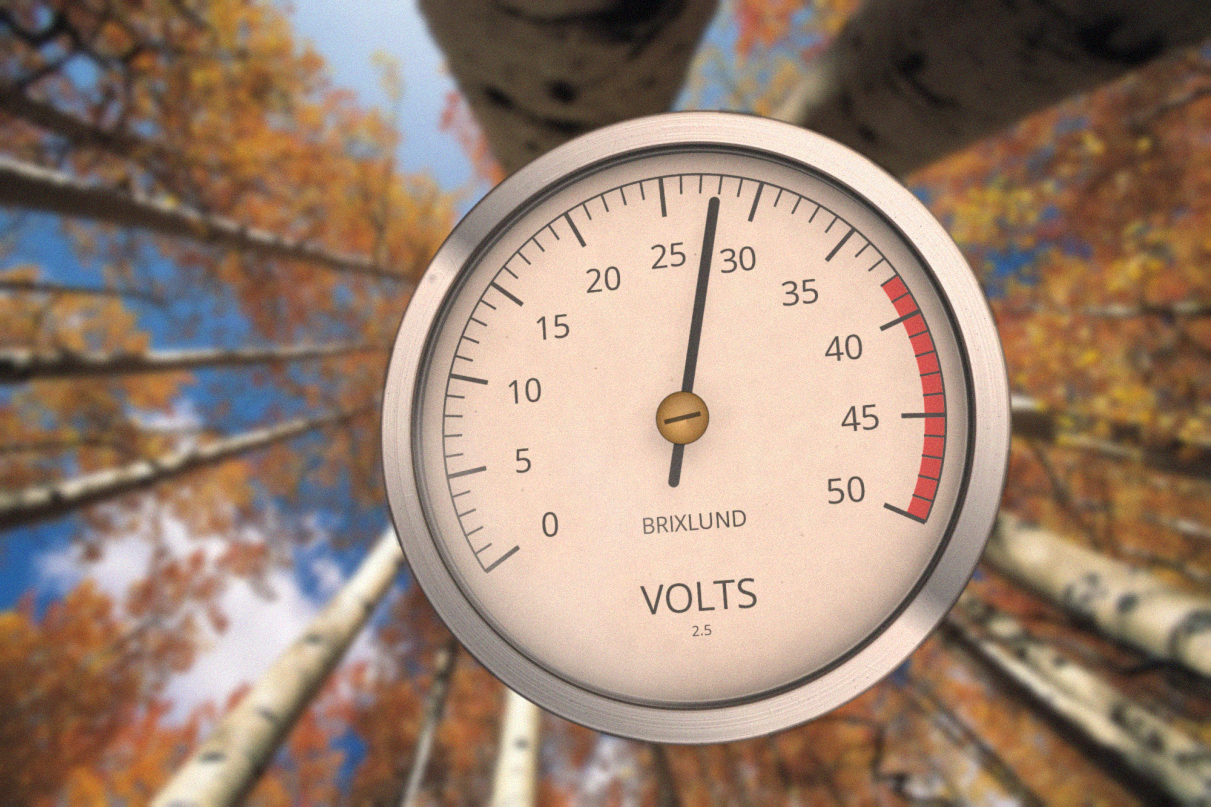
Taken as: 28 V
